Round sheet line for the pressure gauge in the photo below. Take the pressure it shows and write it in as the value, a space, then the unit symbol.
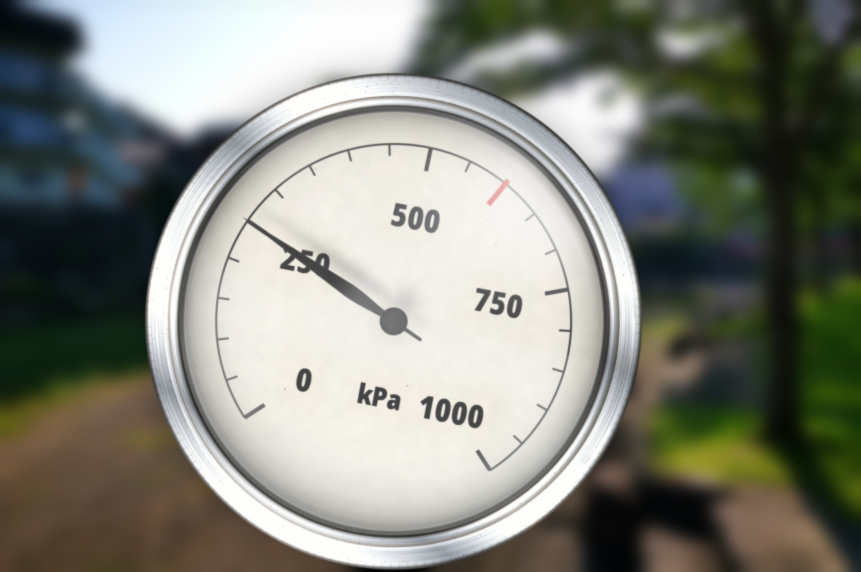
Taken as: 250 kPa
